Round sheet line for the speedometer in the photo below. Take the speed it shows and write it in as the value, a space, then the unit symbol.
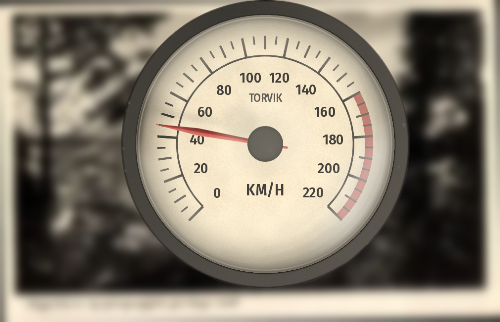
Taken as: 45 km/h
